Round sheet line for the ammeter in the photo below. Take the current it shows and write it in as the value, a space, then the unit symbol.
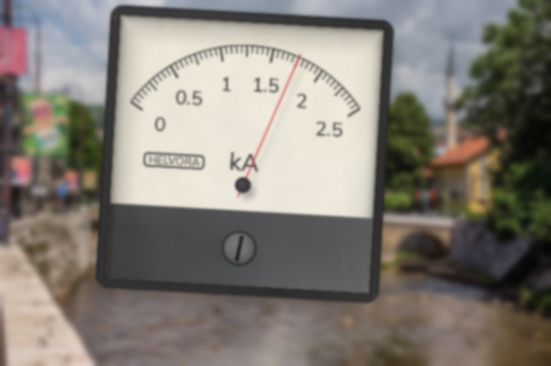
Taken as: 1.75 kA
